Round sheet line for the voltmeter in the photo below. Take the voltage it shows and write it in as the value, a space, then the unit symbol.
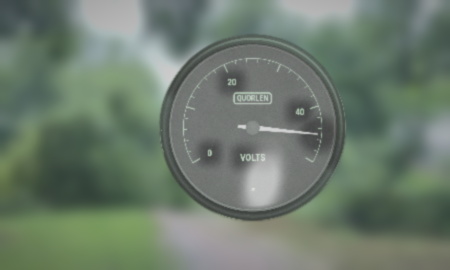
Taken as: 45 V
